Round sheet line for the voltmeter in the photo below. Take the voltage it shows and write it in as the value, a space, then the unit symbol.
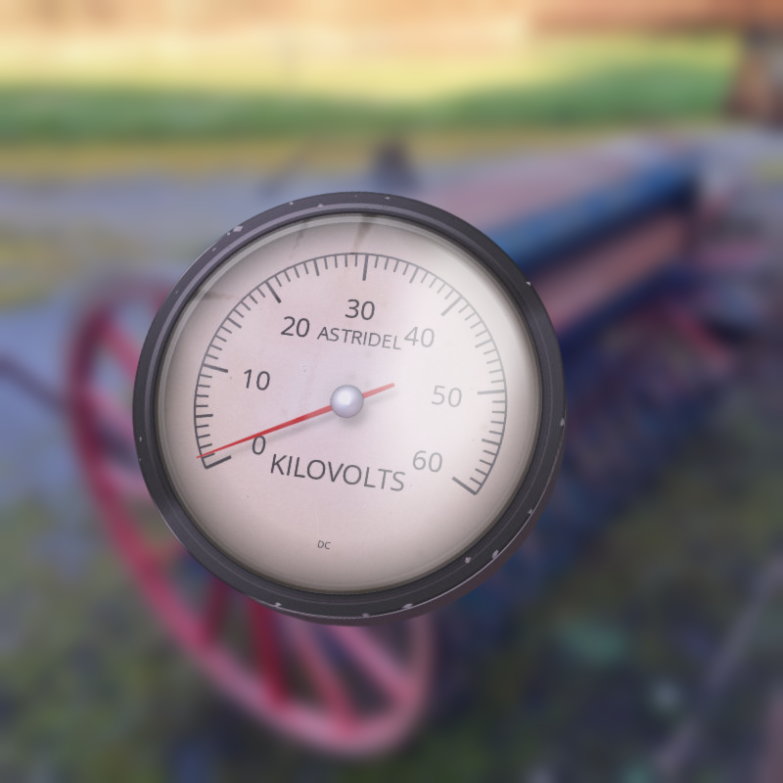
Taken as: 1 kV
